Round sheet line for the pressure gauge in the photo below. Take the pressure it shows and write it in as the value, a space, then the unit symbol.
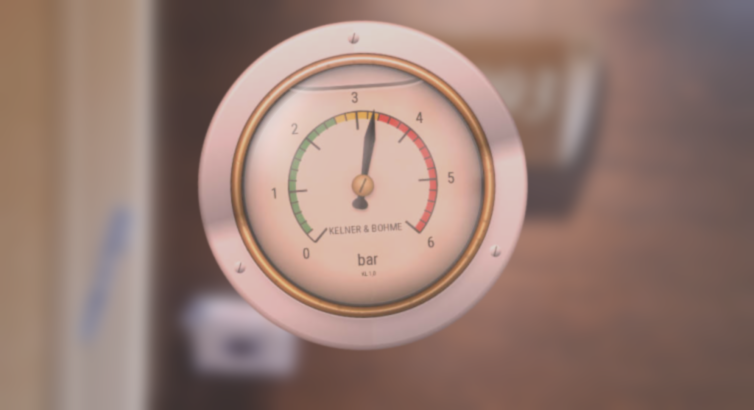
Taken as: 3.3 bar
